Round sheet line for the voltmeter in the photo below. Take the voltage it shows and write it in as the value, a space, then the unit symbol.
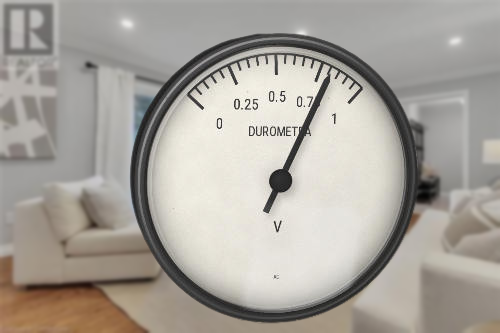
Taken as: 0.8 V
